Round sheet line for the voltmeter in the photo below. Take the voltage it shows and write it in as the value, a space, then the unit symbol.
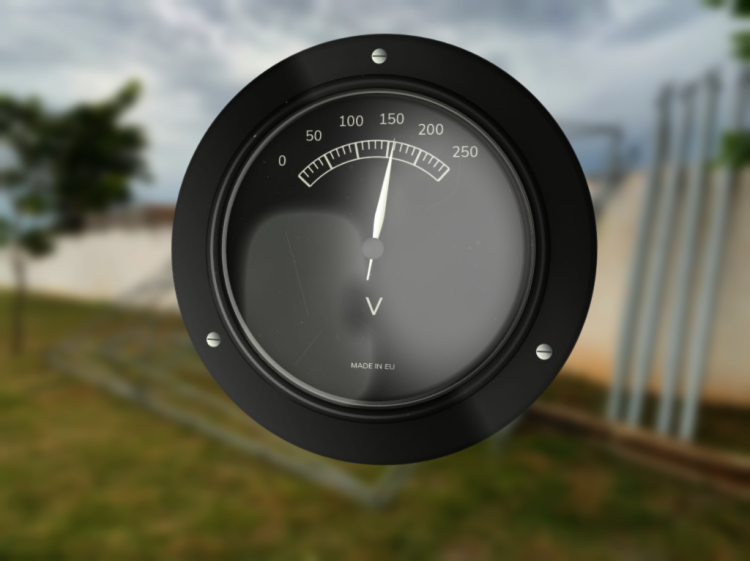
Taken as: 160 V
